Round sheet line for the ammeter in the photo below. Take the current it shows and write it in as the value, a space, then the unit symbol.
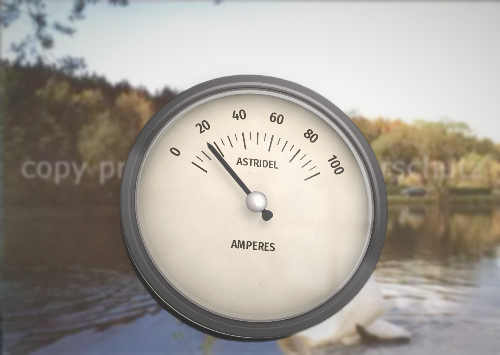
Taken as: 15 A
